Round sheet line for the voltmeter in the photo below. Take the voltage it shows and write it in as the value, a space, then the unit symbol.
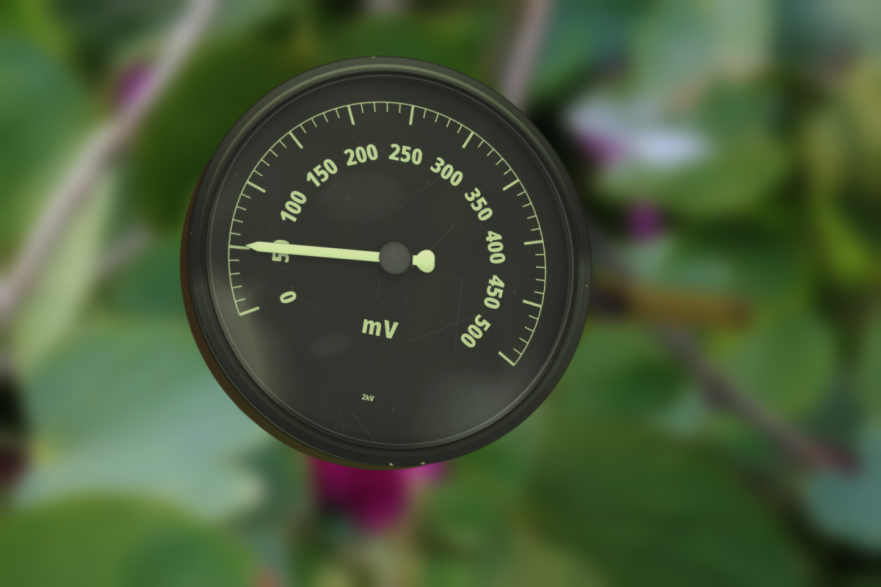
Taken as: 50 mV
